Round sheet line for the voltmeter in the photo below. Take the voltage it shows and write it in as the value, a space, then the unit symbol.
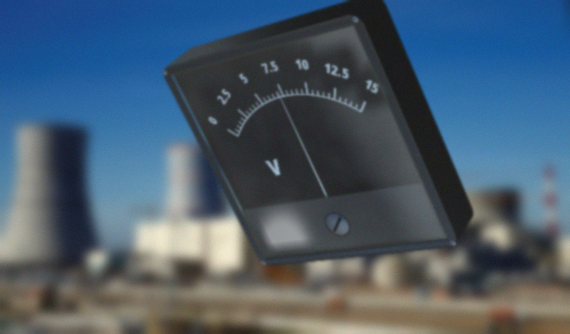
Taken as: 7.5 V
